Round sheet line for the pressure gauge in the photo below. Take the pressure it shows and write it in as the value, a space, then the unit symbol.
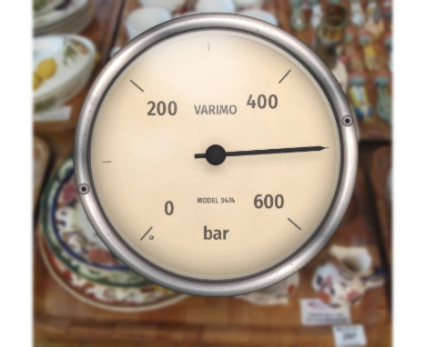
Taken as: 500 bar
